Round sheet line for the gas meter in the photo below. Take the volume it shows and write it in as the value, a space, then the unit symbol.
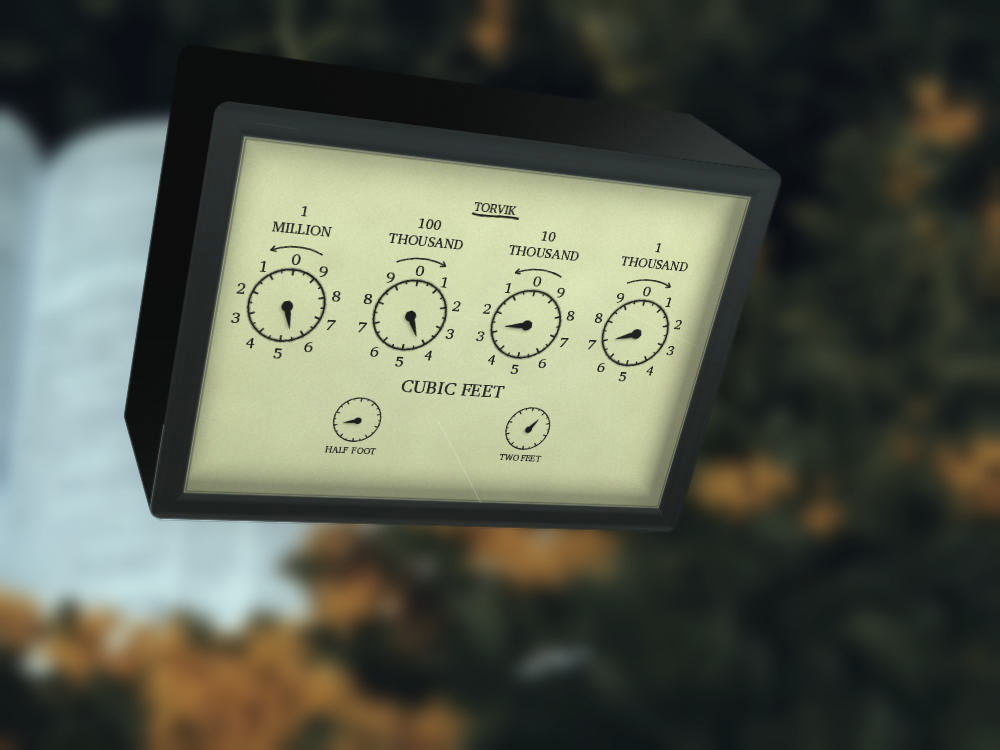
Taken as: 542700 ft³
